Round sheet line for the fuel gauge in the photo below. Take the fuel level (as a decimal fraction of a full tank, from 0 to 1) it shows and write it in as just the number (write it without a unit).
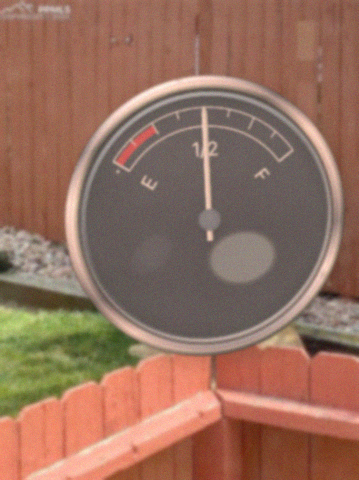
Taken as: 0.5
